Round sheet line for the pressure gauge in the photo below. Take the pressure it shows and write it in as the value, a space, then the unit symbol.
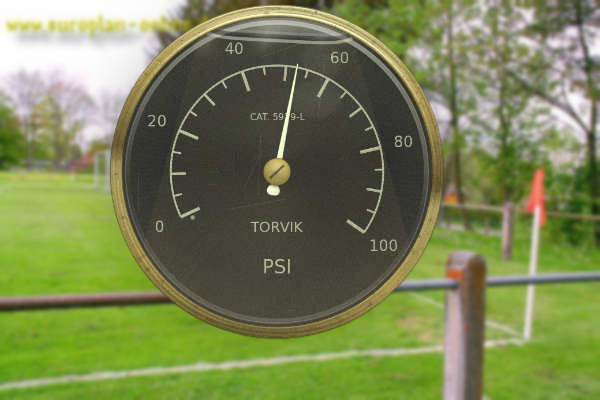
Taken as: 52.5 psi
